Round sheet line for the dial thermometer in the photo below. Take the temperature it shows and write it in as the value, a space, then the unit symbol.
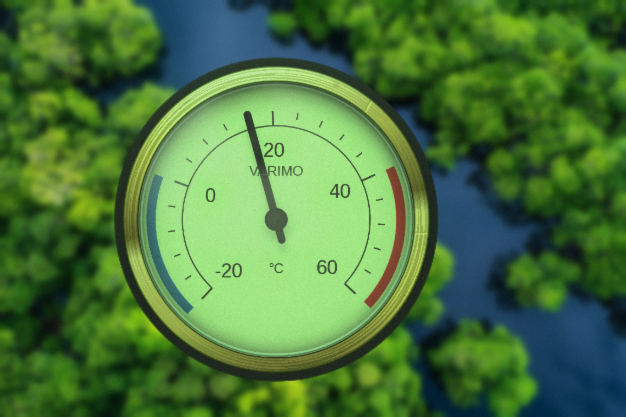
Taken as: 16 °C
